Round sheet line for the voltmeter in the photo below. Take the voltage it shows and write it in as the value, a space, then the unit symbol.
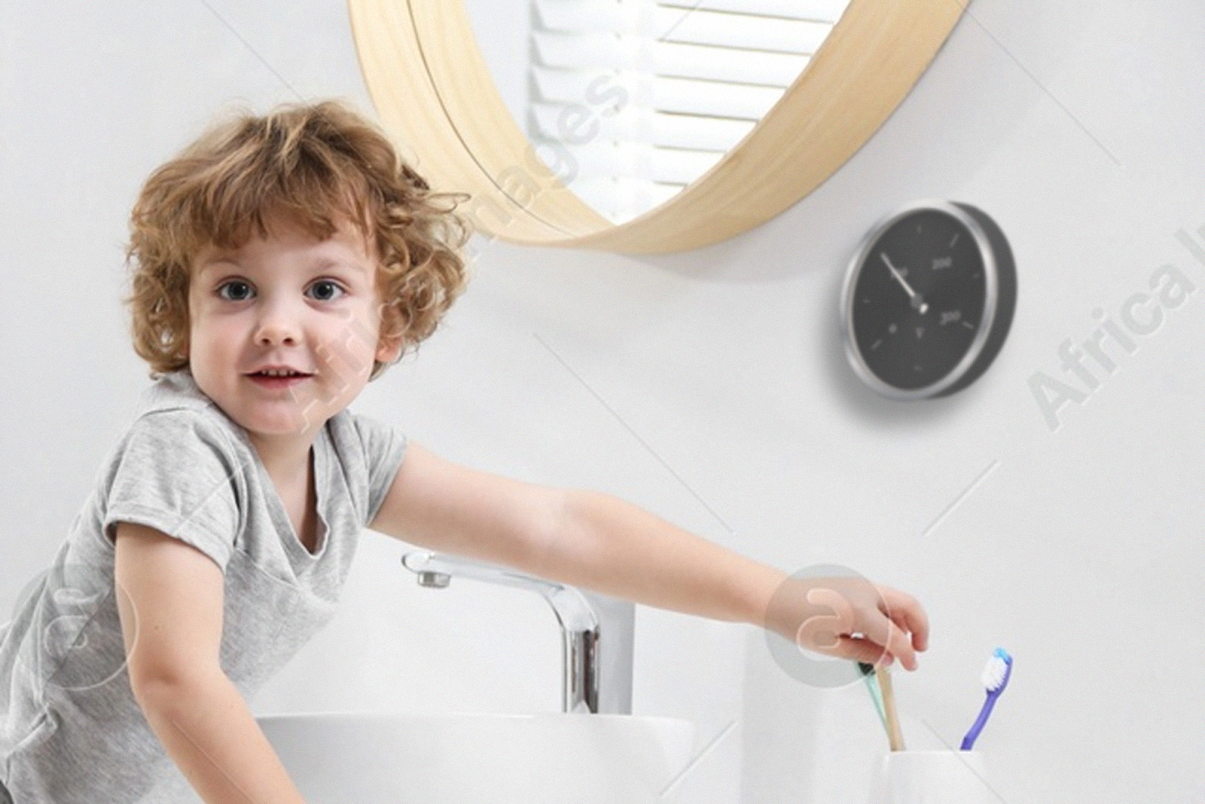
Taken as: 100 V
